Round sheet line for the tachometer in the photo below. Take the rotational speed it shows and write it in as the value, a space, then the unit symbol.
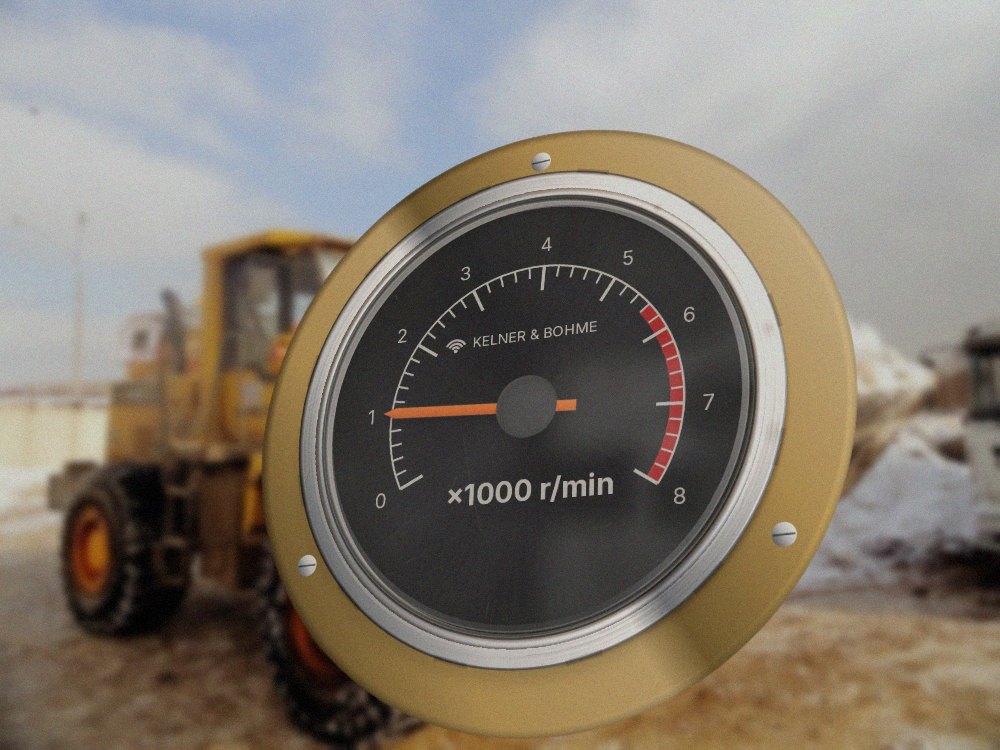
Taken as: 1000 rpm
